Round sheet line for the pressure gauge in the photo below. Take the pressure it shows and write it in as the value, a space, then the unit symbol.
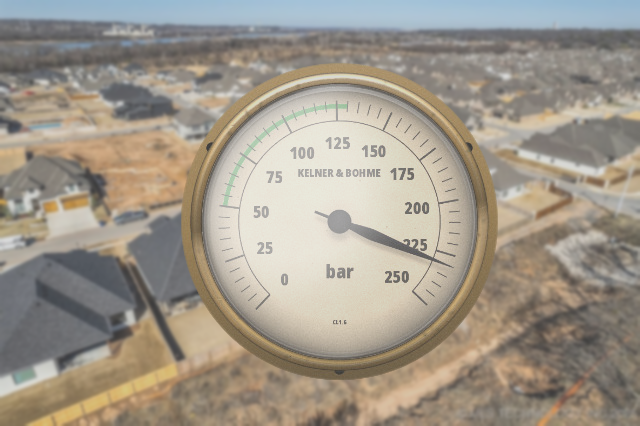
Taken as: 230 bar
